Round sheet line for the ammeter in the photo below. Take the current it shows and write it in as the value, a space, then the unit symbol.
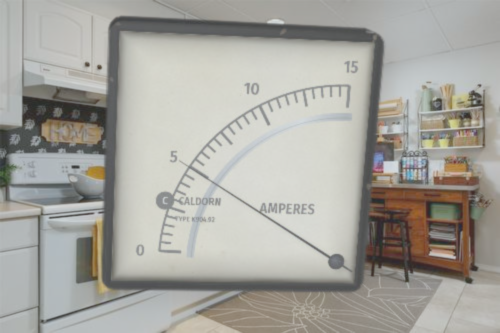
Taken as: 5 A
